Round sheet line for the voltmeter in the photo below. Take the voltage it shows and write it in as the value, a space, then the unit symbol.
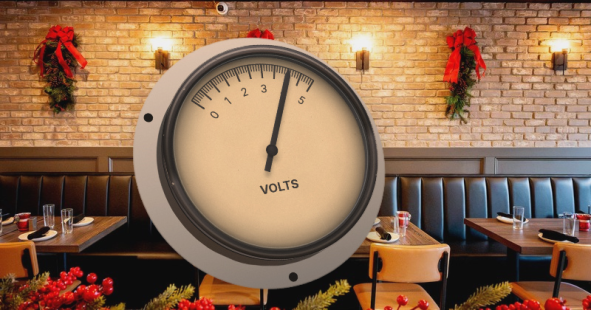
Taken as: 4 V
